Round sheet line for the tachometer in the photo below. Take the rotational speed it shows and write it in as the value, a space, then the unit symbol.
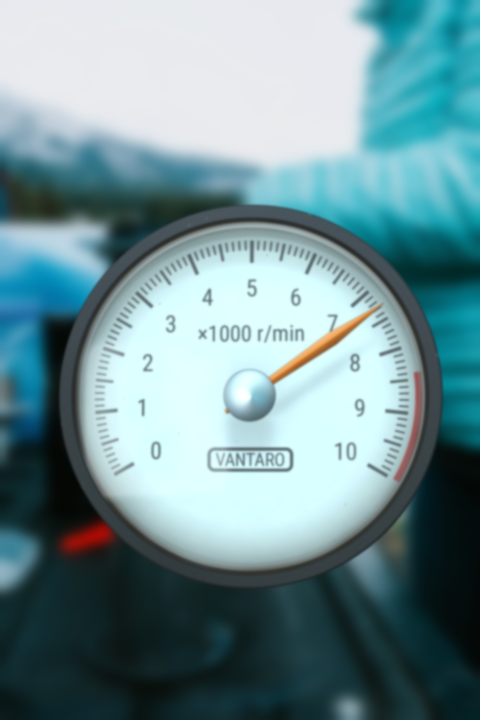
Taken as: 7300 rpm
